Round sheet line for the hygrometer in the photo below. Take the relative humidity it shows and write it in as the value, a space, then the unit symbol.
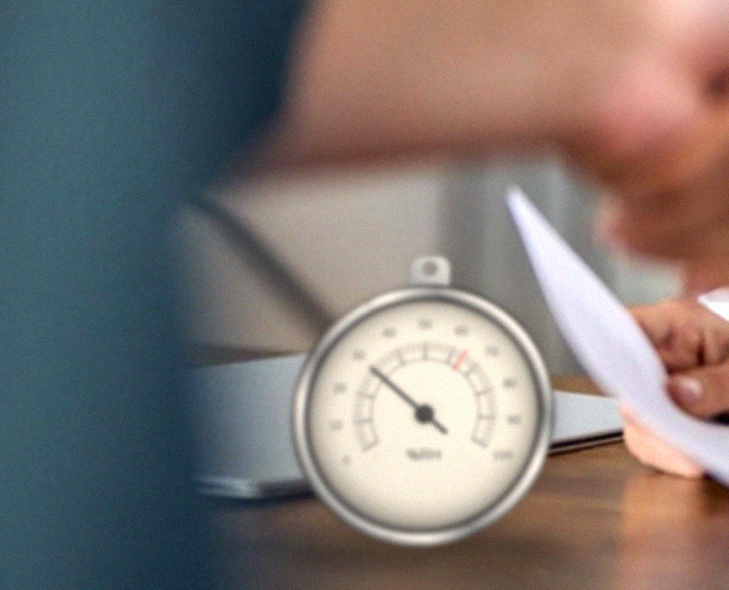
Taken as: 30 %
